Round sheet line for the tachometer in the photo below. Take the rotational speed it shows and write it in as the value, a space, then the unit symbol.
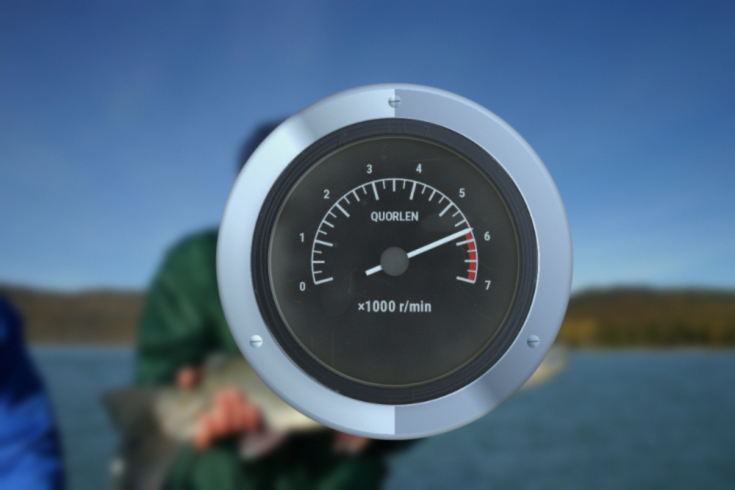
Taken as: 5750 rpm
